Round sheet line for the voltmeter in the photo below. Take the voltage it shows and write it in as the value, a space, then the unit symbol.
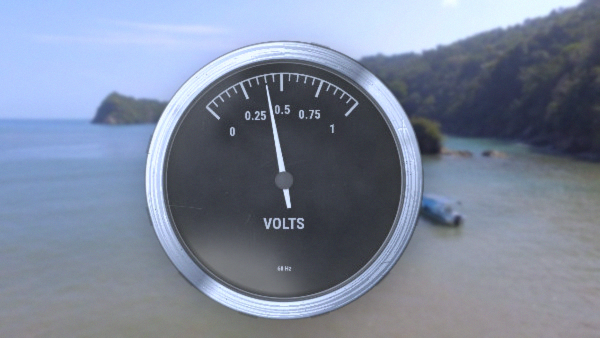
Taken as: 0.4 V
